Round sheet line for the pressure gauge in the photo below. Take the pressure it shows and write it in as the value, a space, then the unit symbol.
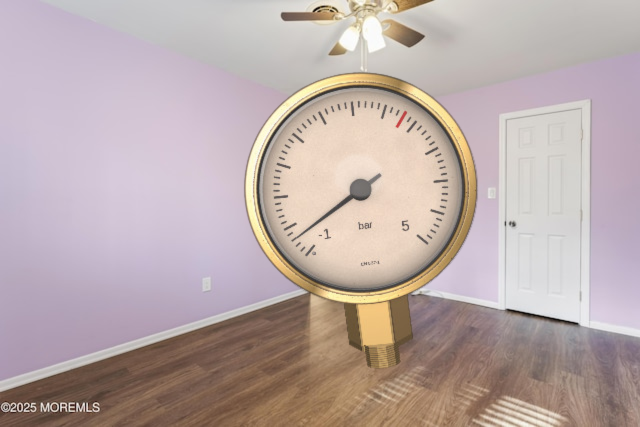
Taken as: -0.7 bar
